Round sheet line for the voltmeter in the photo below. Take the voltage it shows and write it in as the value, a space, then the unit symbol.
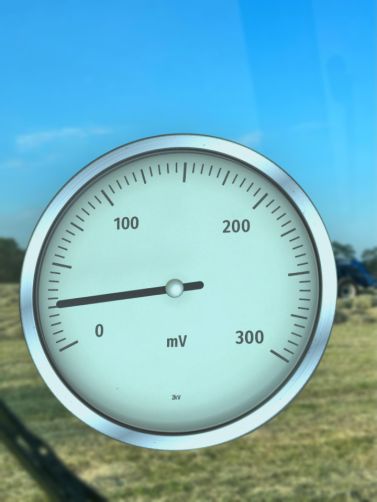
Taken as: 25 mV
